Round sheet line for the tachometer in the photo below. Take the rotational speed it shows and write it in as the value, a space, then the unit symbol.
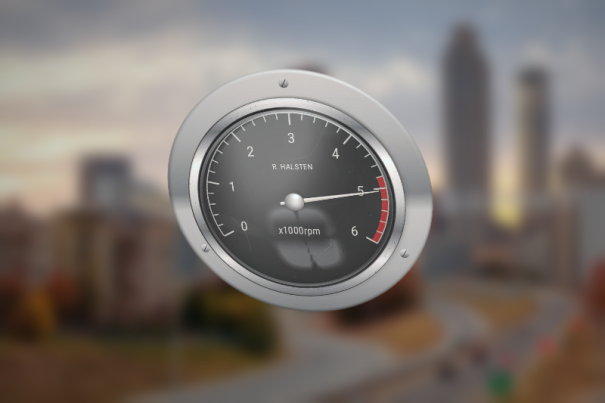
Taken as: 5000 rpm
